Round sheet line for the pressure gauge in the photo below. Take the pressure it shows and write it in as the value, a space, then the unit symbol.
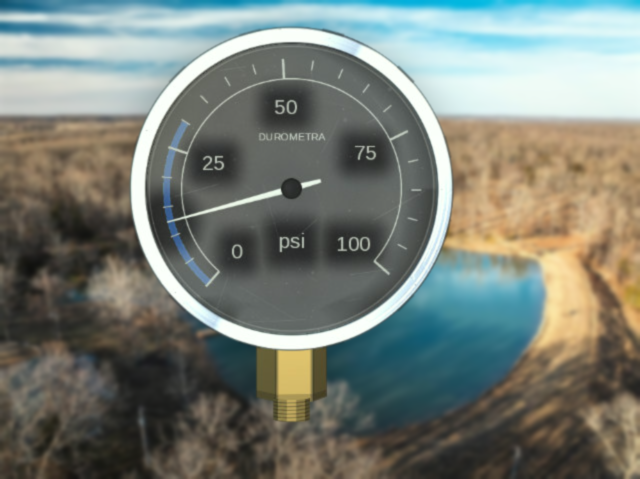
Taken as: 12.5 psi
